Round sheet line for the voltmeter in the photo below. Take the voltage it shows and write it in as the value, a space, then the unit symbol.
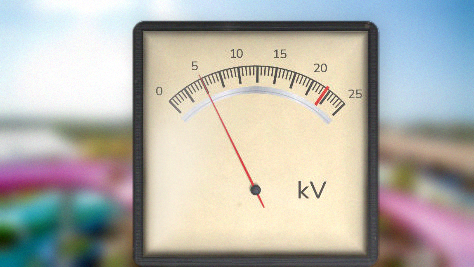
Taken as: 5 kV
